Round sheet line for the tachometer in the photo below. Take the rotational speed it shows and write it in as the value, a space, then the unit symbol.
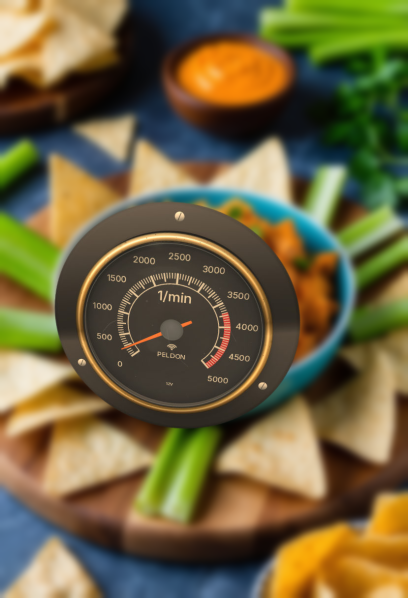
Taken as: 250 rpm
